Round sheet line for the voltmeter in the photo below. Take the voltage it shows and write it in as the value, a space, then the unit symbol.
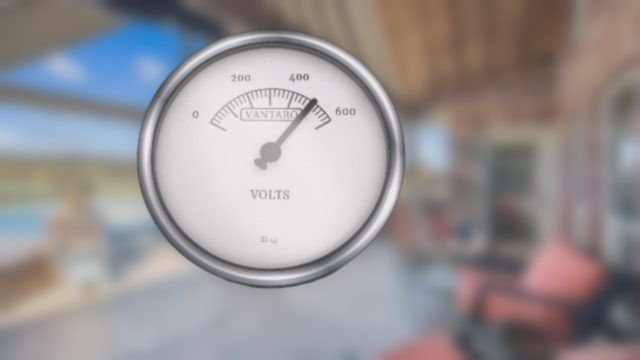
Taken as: 500 V
